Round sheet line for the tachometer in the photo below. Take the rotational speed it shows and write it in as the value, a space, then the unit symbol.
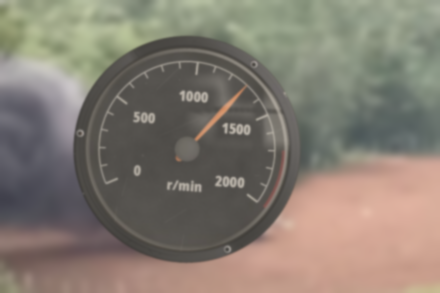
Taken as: 1300 rpm
